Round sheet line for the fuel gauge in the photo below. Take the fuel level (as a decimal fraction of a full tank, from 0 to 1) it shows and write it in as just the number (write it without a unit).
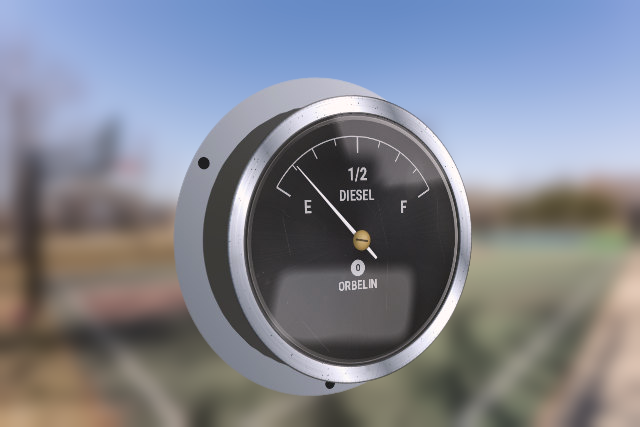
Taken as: 0.125
